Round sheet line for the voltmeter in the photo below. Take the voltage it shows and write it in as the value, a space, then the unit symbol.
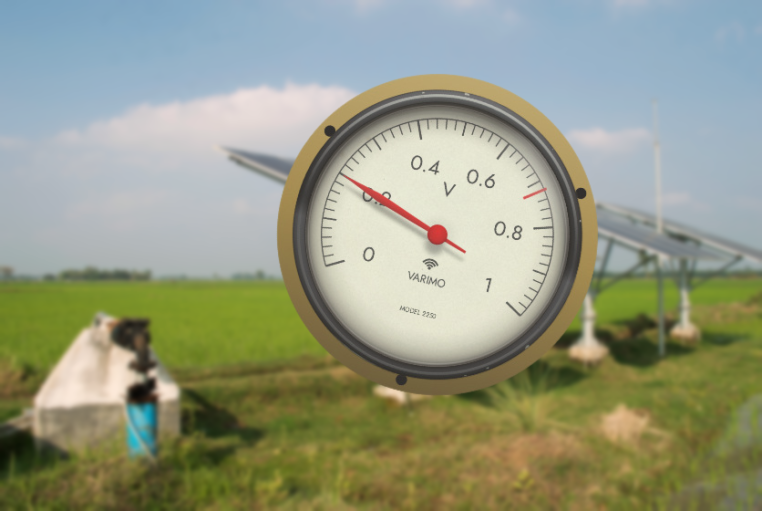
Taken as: 0.2 V
